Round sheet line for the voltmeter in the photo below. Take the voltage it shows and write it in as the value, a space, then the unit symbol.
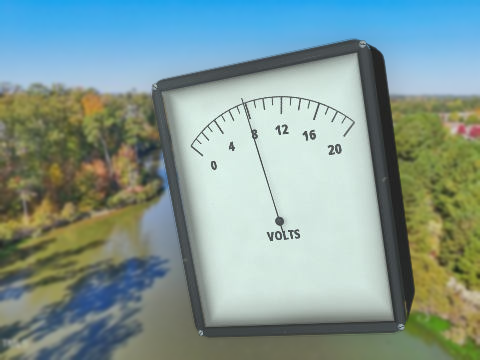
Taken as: 8 V
